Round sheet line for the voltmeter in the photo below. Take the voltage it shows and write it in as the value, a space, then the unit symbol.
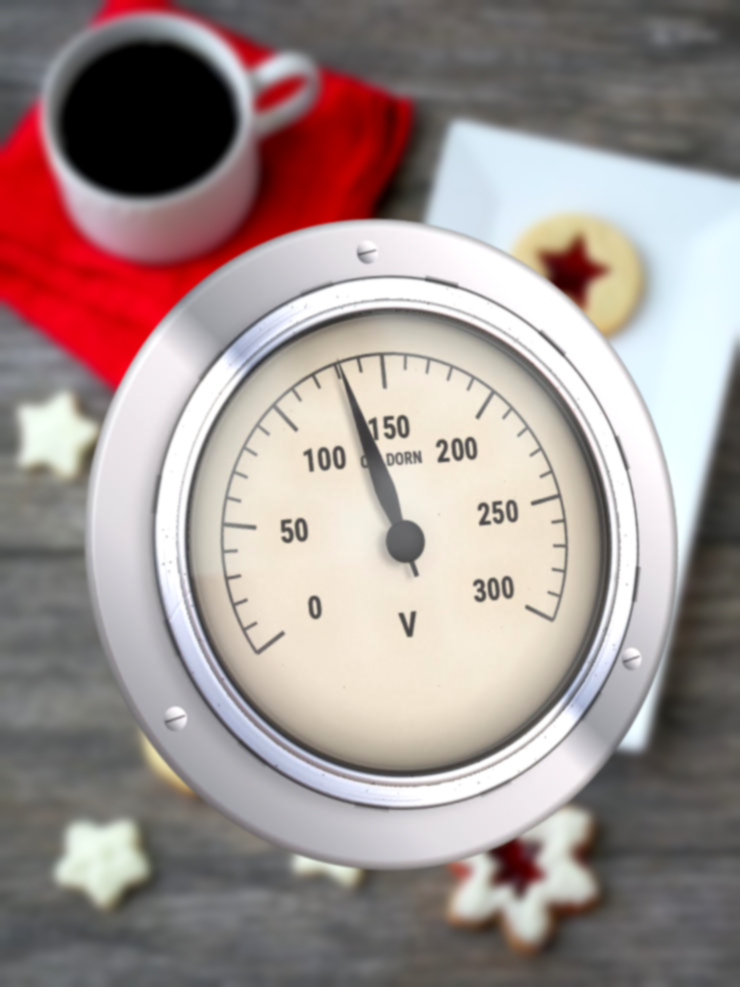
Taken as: 130 V
